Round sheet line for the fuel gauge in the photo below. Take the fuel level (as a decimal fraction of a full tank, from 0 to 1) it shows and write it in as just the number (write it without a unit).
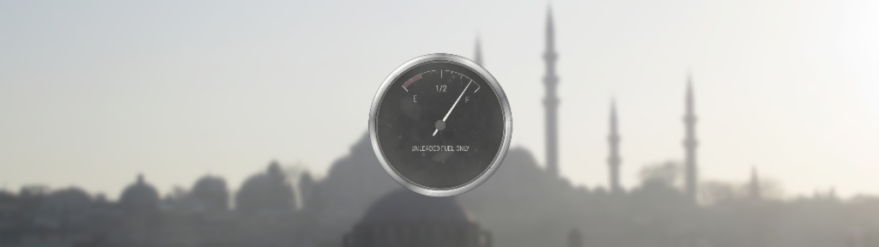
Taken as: 0.875
